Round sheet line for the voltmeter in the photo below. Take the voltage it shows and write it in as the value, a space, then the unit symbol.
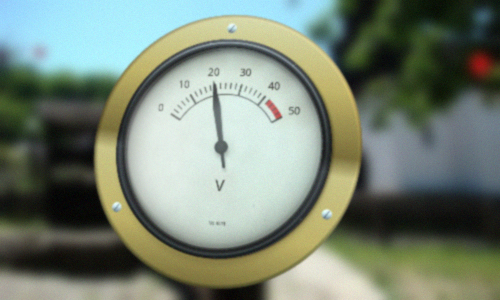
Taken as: 20 V
